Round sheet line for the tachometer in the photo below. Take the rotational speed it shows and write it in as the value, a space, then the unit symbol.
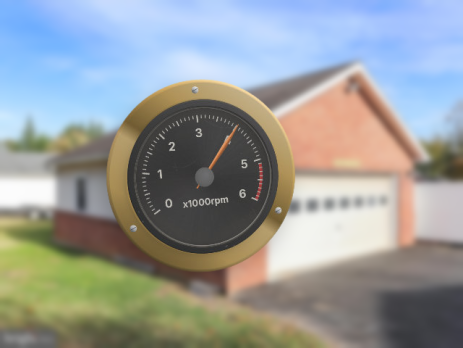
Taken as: 4000 rpm
